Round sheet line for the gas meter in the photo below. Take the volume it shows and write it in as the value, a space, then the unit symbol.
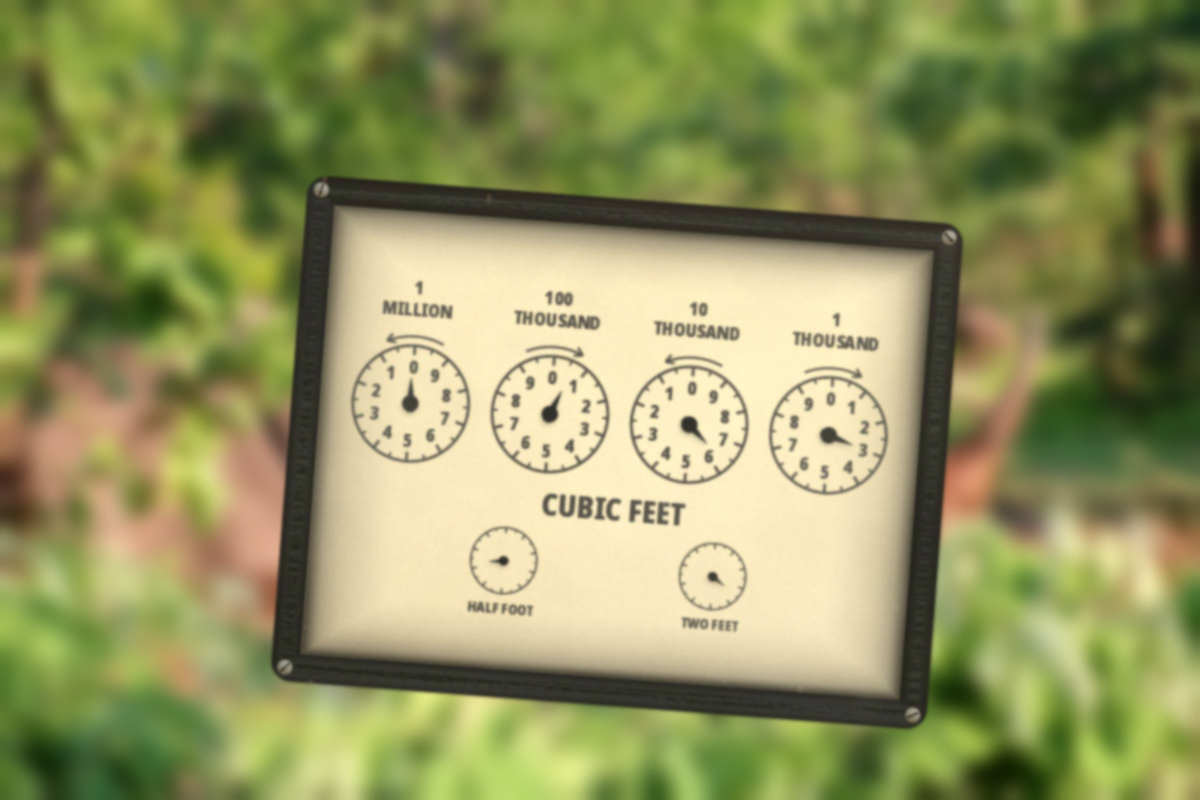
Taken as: 6300 ft³
